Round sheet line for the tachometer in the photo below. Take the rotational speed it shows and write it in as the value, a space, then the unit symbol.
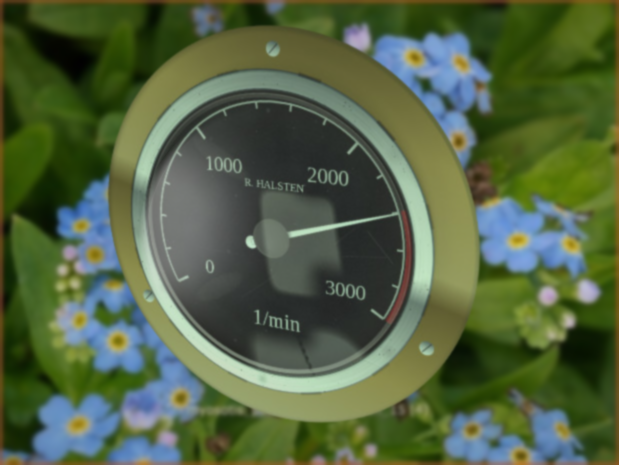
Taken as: 2400 rpm
